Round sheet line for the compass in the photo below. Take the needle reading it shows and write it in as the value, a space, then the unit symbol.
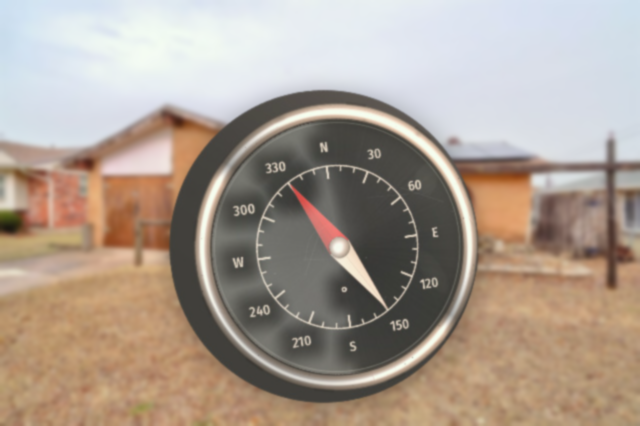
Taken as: 330 °
